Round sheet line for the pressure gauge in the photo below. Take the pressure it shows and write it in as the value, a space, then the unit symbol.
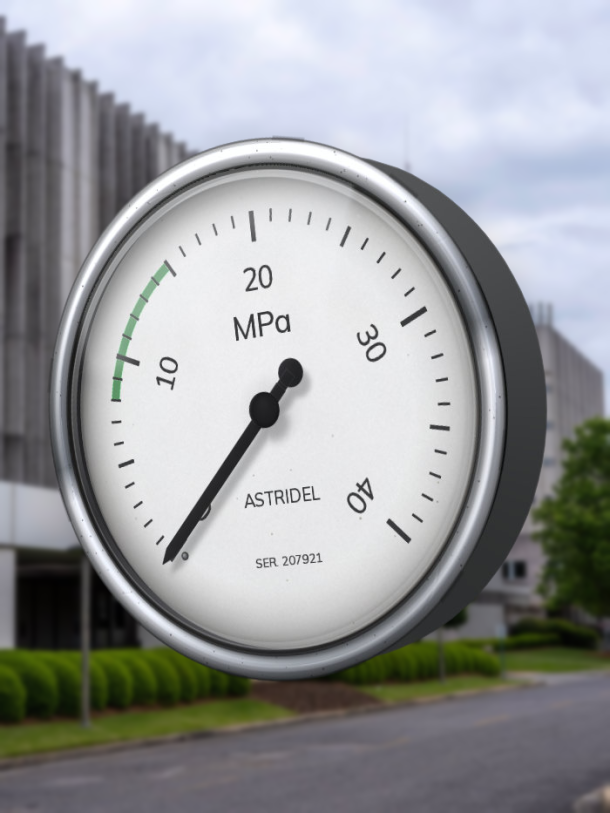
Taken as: 0 MPa
